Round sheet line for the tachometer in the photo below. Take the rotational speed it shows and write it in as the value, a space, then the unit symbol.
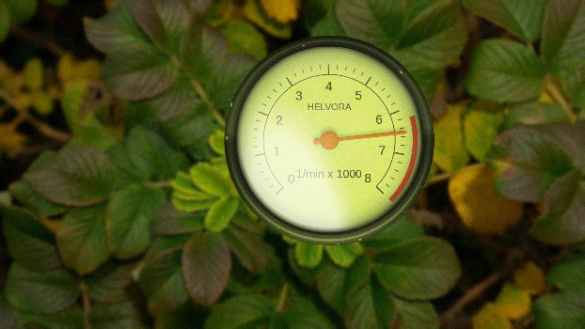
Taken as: 6500 rpm
